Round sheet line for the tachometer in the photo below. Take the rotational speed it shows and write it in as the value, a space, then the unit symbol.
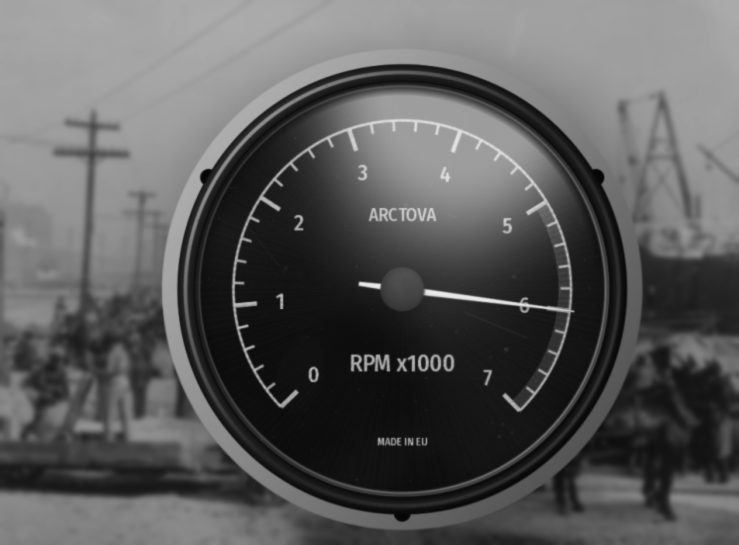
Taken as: 6000 rpm
